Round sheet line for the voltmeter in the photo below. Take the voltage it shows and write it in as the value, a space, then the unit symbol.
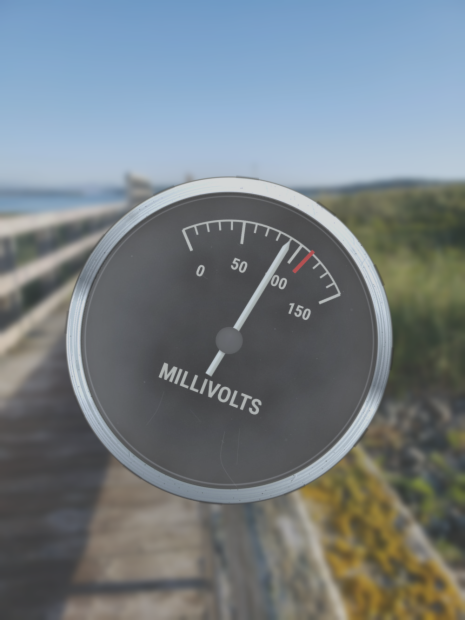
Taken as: 90 mV
